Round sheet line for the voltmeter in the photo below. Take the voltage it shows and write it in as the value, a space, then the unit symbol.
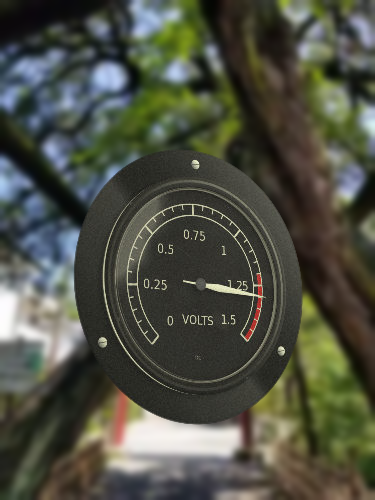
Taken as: 1.3 V
